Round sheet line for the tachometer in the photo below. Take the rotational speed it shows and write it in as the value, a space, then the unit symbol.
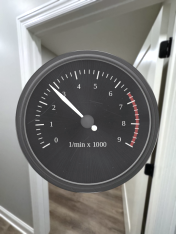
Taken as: 2800 rpm
